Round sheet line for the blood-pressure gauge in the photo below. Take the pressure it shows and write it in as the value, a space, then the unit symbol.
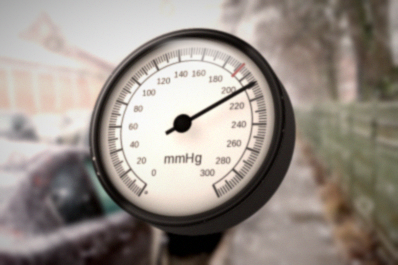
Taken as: 210 mmHg
